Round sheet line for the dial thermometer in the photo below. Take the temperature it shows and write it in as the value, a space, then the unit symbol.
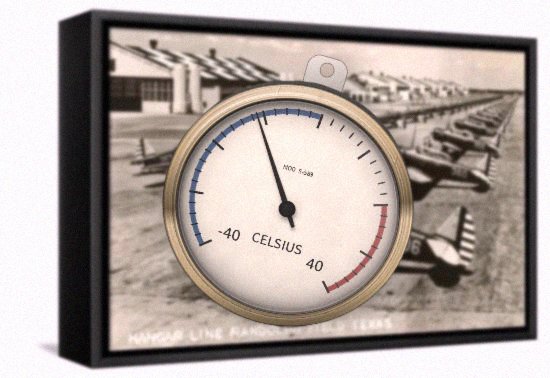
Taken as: -11 °C
